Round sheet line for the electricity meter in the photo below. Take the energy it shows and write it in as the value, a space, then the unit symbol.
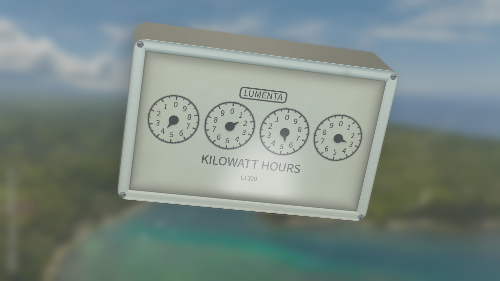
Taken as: 4153 kWh
